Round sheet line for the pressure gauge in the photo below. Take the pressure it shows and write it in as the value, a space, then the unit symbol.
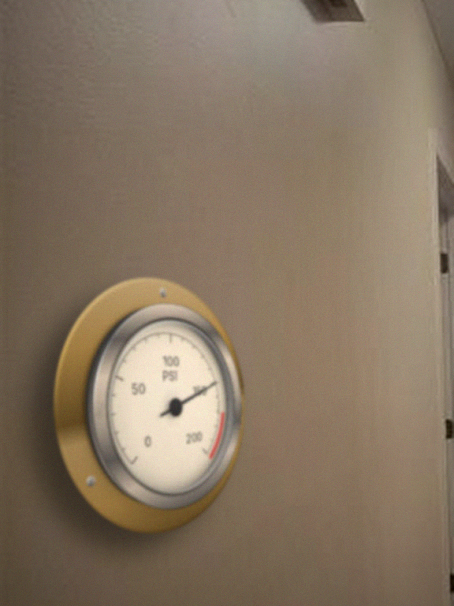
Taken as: 150 psi
